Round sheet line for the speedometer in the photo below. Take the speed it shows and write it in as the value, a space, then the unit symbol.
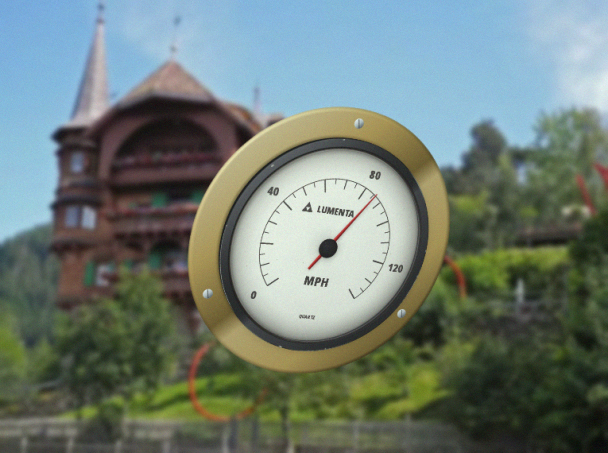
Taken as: 85 mph
